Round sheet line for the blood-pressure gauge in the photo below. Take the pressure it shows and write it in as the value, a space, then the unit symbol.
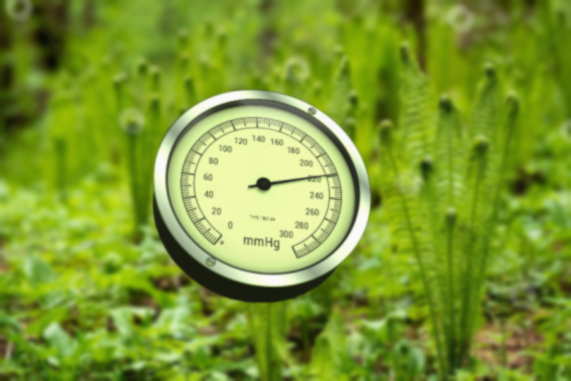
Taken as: 220 mmHg
